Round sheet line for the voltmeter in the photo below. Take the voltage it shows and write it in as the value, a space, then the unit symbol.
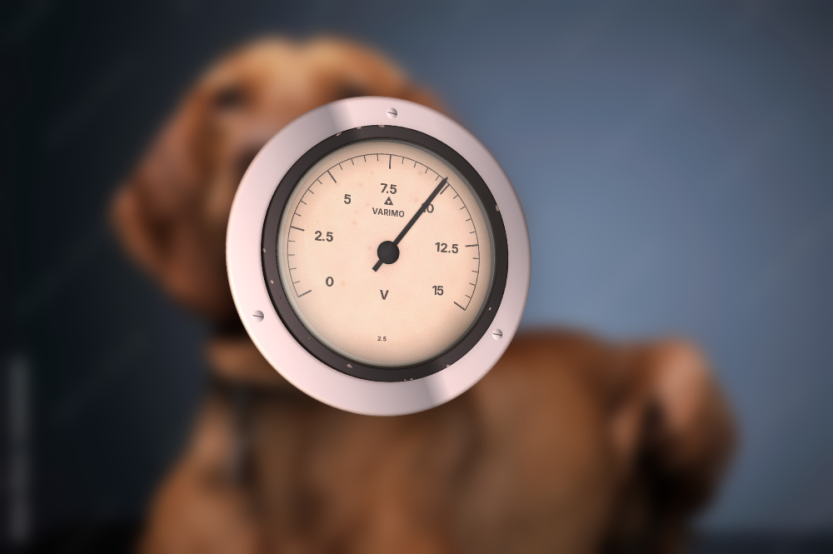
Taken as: 9.75 V
